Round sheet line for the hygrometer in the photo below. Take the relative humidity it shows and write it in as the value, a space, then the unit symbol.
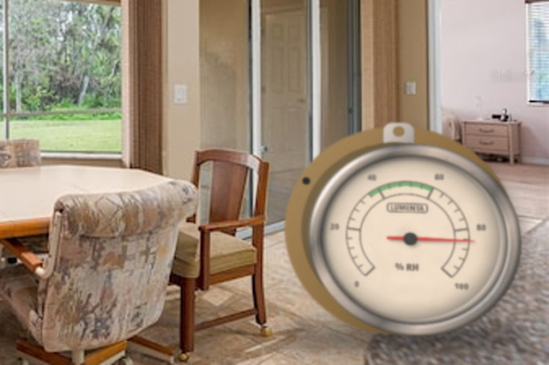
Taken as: 84 %
